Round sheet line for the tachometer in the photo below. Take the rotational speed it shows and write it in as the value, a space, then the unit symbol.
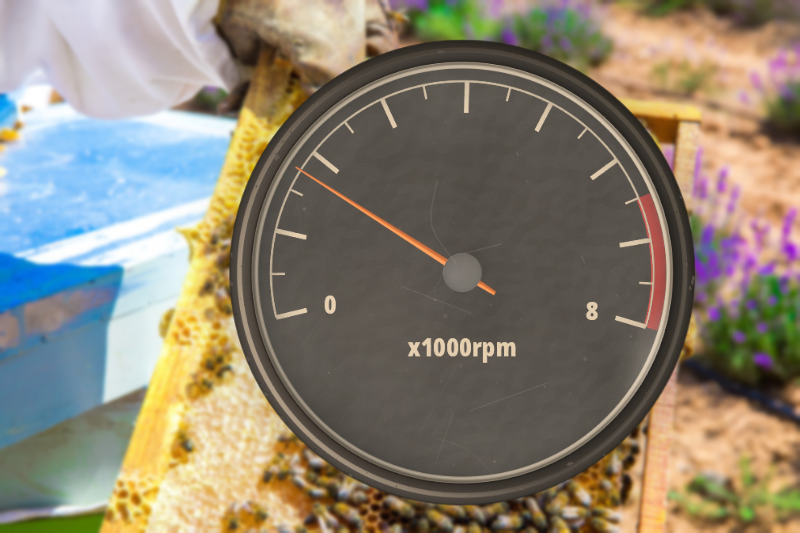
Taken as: 1750 rpm
